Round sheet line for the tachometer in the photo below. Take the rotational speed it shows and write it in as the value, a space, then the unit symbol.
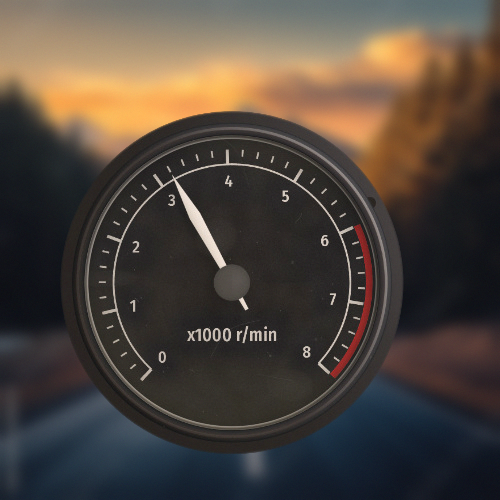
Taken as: 3200 rpm
